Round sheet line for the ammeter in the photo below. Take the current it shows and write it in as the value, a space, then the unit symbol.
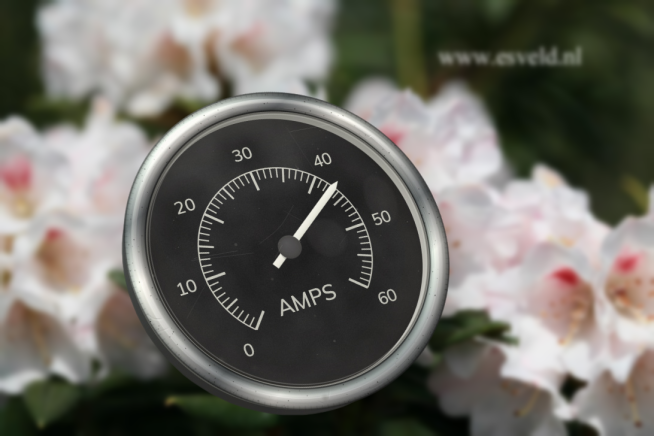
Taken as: 43 A
